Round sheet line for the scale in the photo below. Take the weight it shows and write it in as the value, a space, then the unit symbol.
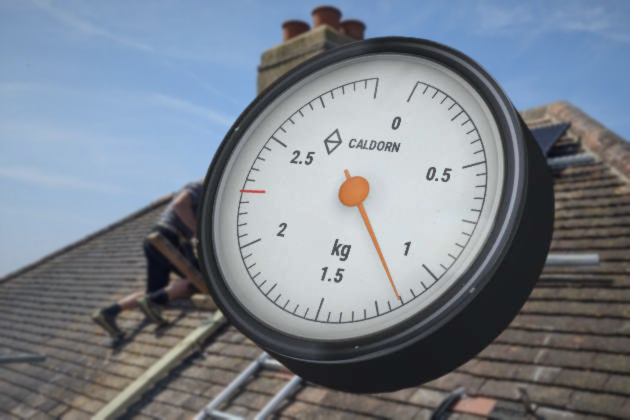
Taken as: 1.15 kg
